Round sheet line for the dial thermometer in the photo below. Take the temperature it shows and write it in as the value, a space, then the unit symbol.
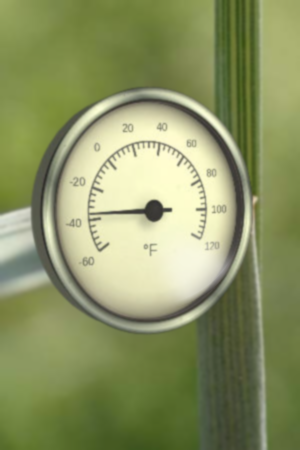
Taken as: -36 °F
